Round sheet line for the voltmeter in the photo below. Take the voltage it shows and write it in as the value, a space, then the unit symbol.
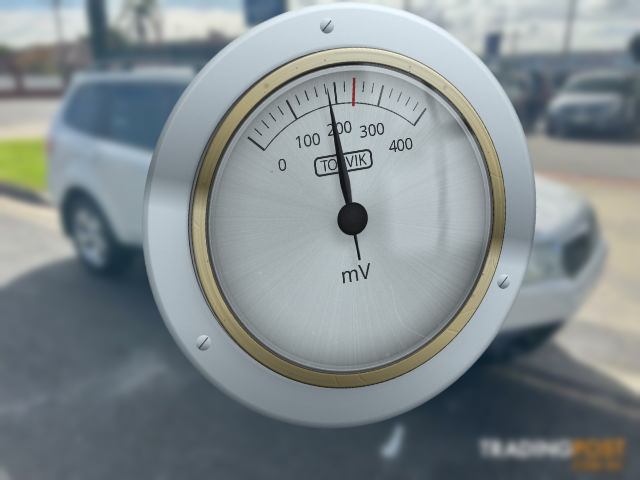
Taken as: 180 mV
